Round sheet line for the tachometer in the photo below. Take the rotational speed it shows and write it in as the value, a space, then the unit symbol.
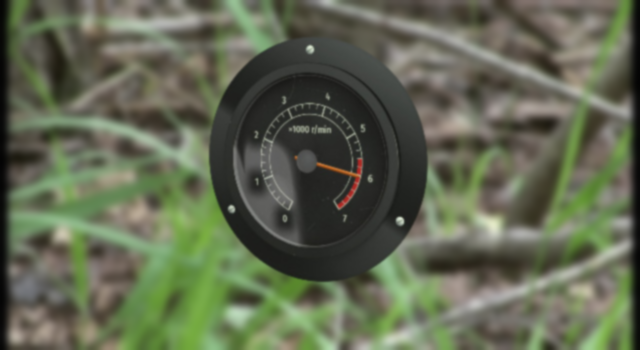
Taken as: 6000 rpm
